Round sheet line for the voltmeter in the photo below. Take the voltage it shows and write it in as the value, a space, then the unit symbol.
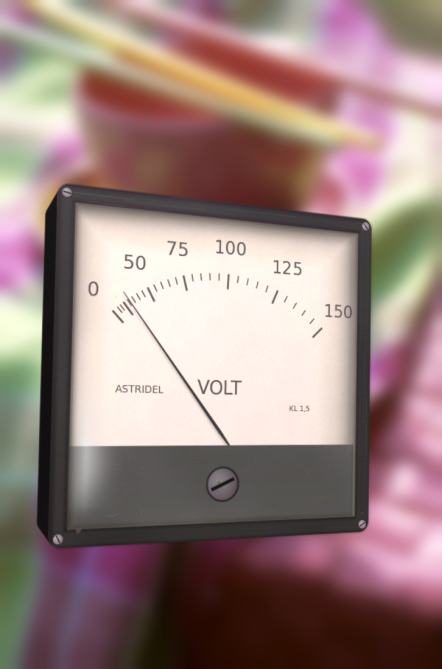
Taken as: 30 V
